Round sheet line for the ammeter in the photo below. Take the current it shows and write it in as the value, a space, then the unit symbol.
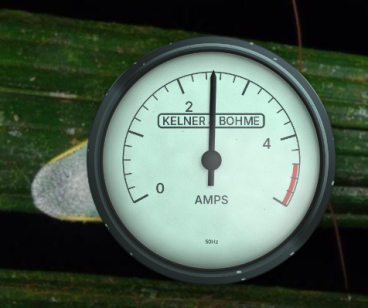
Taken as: 2.5 A
